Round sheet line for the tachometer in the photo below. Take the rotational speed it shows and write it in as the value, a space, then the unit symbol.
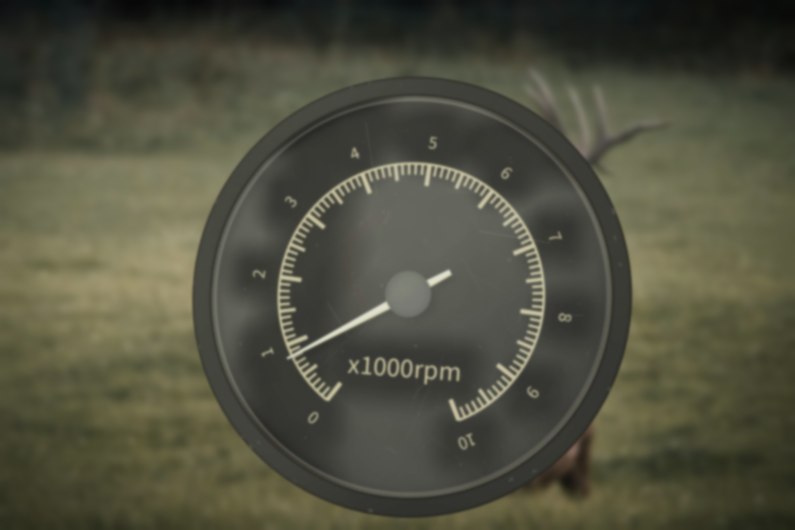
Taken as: 800 rpm
